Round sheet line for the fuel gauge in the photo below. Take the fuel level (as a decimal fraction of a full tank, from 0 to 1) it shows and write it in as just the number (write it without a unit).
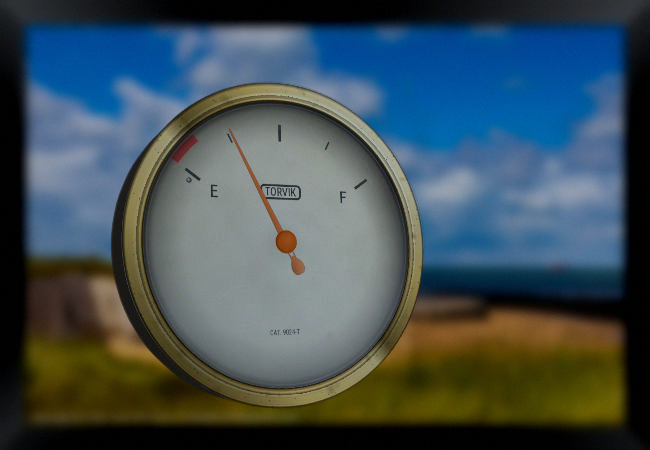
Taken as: 0.25
